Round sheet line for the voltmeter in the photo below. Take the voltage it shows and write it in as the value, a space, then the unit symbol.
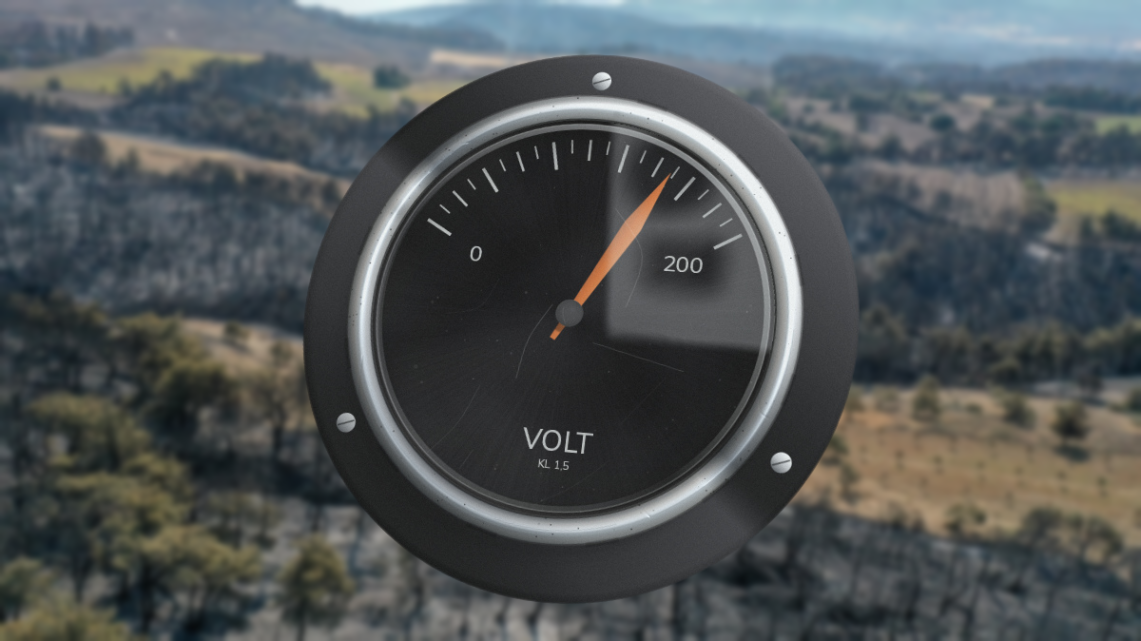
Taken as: 150 V
